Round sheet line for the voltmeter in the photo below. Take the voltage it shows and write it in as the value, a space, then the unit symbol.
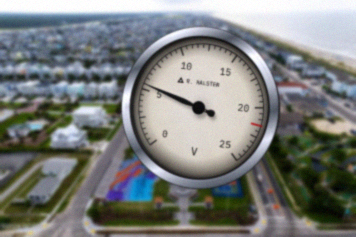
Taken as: 5.5 V
